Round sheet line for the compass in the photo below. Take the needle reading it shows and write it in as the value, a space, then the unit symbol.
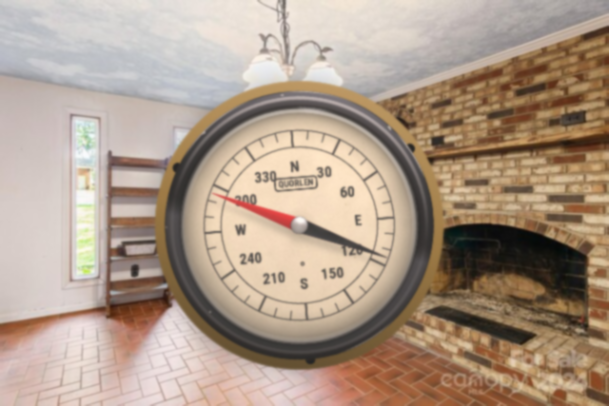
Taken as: 295 °
